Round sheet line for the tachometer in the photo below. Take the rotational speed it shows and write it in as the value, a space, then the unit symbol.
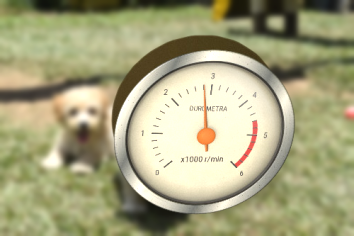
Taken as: 2800 rpm
